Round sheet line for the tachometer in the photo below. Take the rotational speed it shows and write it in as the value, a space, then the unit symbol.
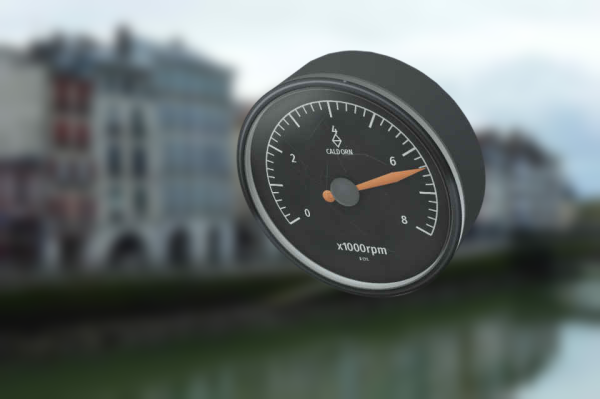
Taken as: 6400 rpm
